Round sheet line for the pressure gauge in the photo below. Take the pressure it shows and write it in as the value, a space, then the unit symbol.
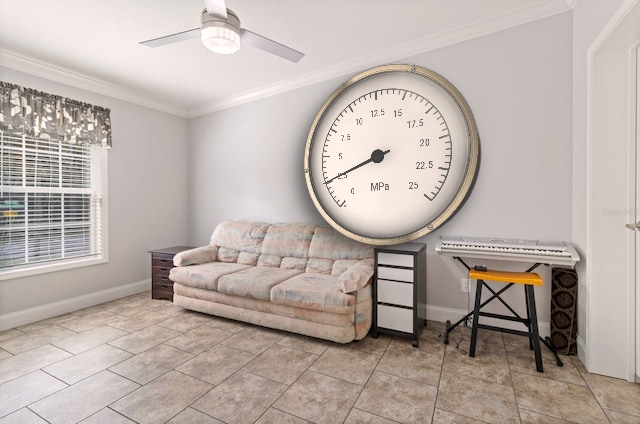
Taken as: 2.5 MPa
